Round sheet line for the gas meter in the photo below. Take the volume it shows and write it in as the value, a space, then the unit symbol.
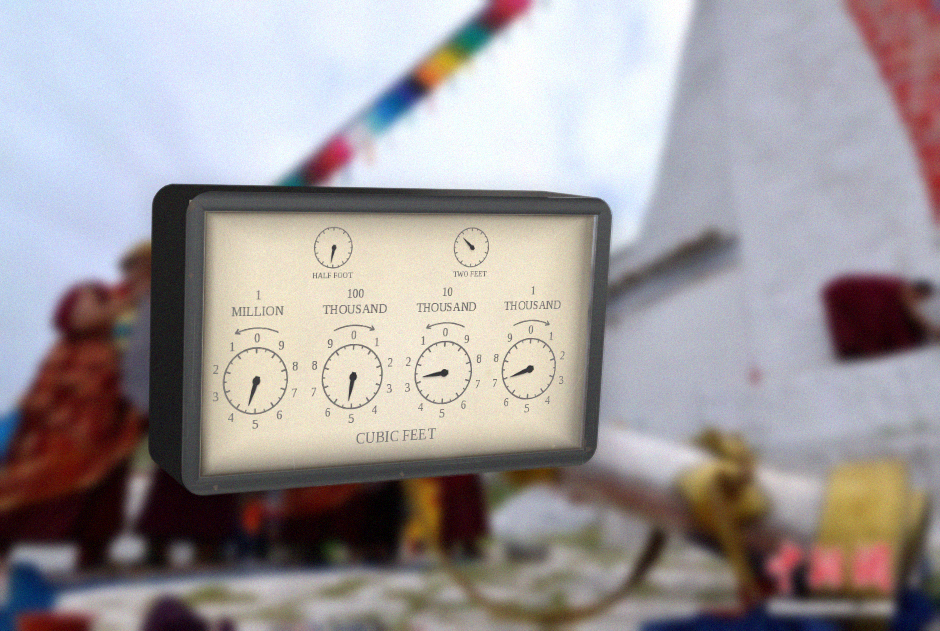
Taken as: 452700 ft³
